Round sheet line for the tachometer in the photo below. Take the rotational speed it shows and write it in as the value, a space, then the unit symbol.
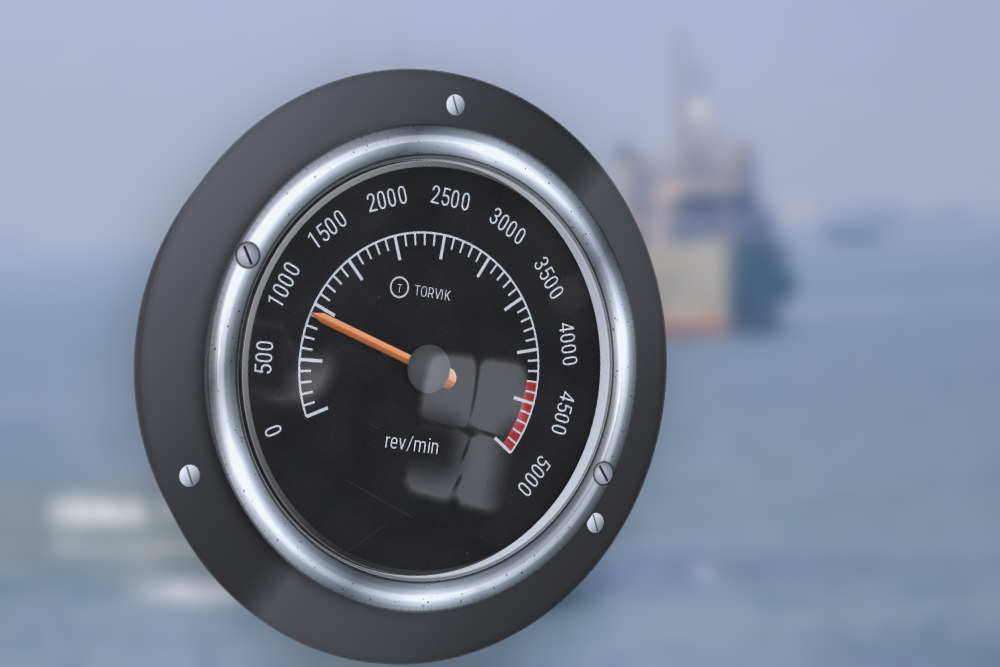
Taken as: 900 rpm
